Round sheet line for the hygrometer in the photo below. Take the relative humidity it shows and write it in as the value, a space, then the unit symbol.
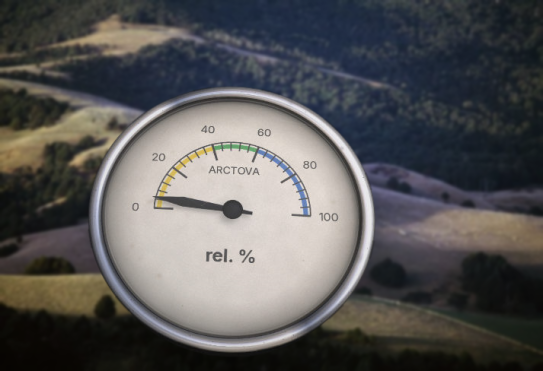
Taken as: 4 %
